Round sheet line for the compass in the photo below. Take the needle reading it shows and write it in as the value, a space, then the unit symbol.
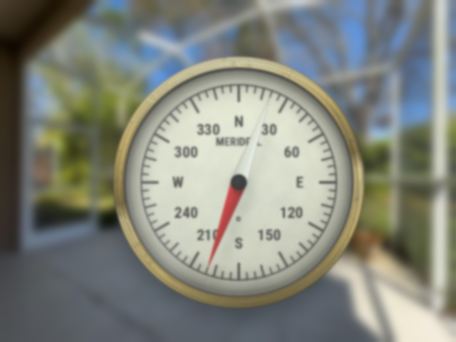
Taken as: 200 °
